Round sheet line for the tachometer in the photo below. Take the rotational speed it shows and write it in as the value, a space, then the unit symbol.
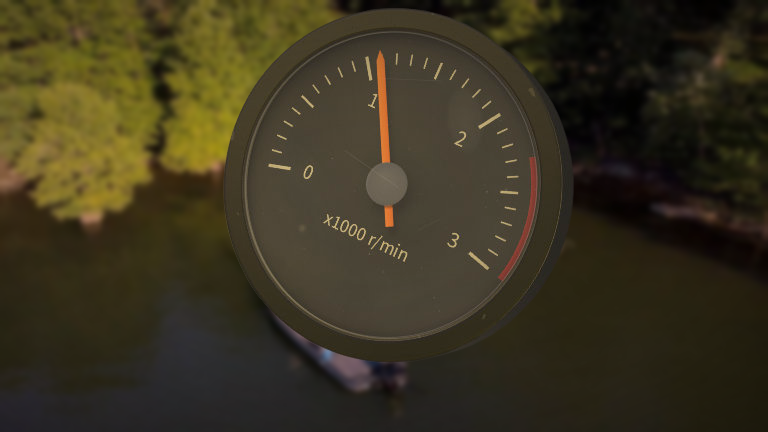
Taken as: 1100 rpm
